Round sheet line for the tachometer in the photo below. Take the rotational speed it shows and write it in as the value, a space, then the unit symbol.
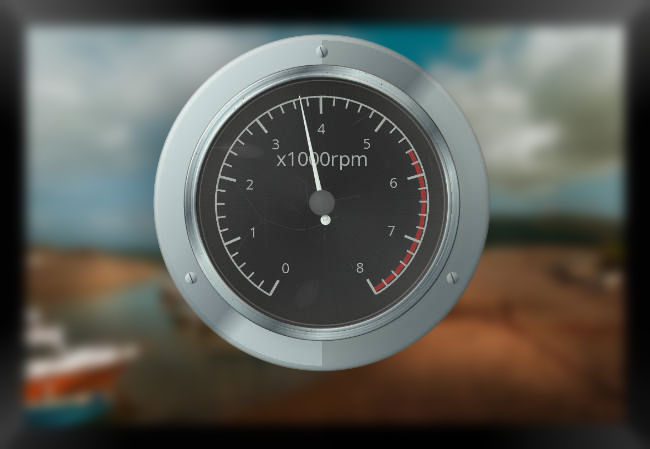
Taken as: 3700 rpm
